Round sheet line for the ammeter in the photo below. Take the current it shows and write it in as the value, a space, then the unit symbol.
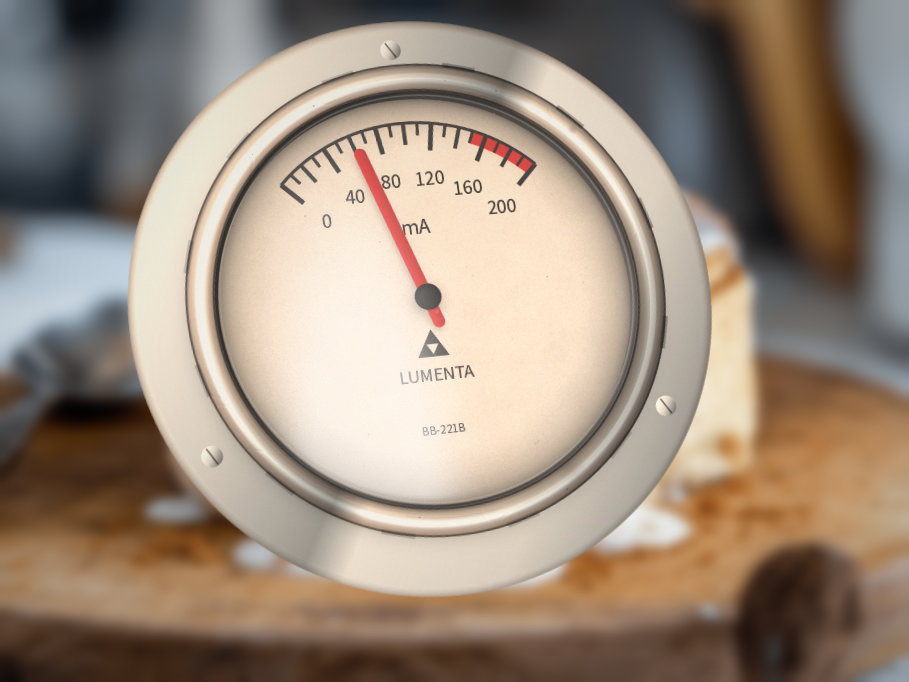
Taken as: 60 mA
